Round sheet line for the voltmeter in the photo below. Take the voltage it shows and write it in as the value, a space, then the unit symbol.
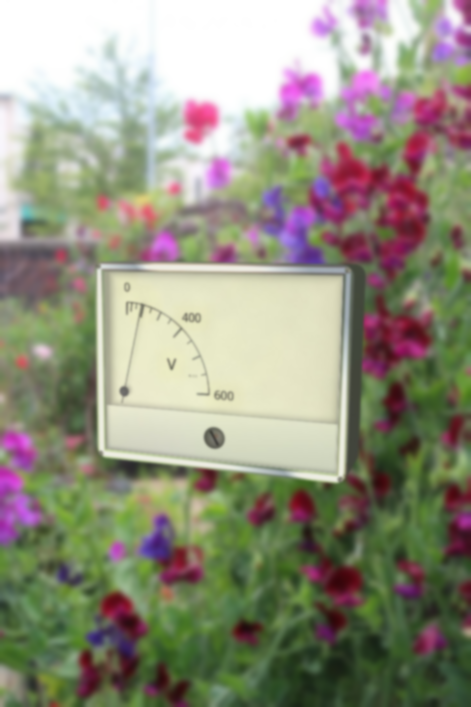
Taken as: 200 V
